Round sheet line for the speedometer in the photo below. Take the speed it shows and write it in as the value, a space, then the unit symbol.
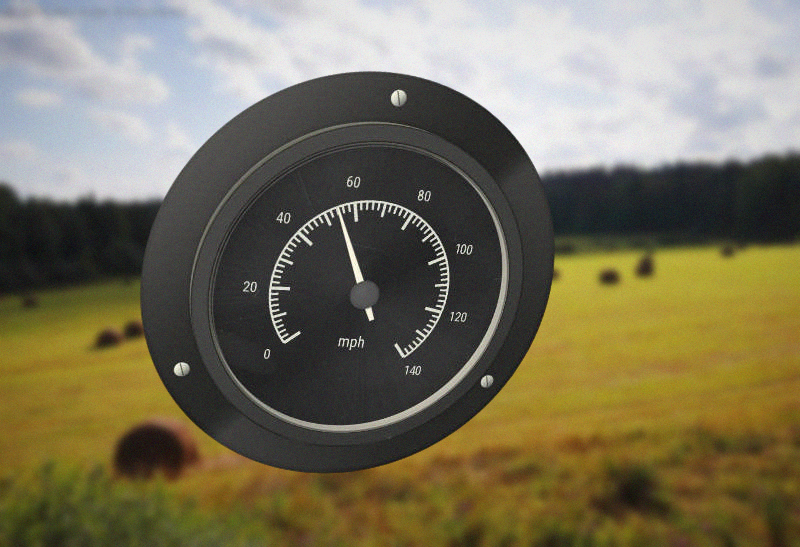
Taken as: 54 mph
